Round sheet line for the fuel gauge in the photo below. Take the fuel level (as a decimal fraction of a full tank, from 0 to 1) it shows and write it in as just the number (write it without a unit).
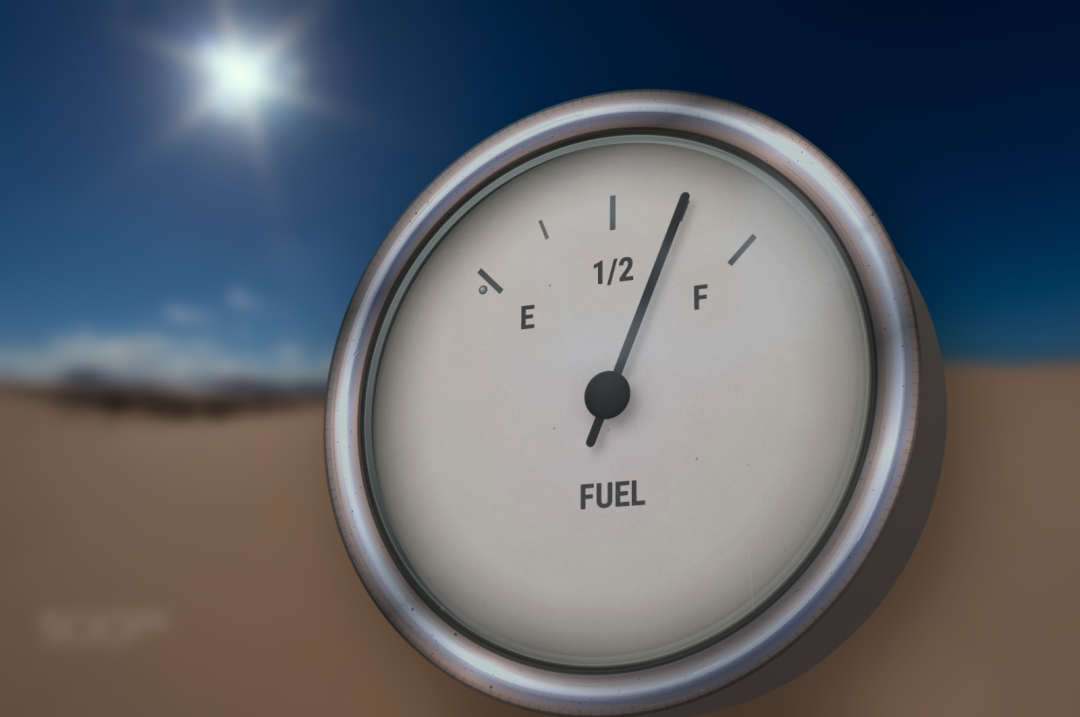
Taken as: 0.75
